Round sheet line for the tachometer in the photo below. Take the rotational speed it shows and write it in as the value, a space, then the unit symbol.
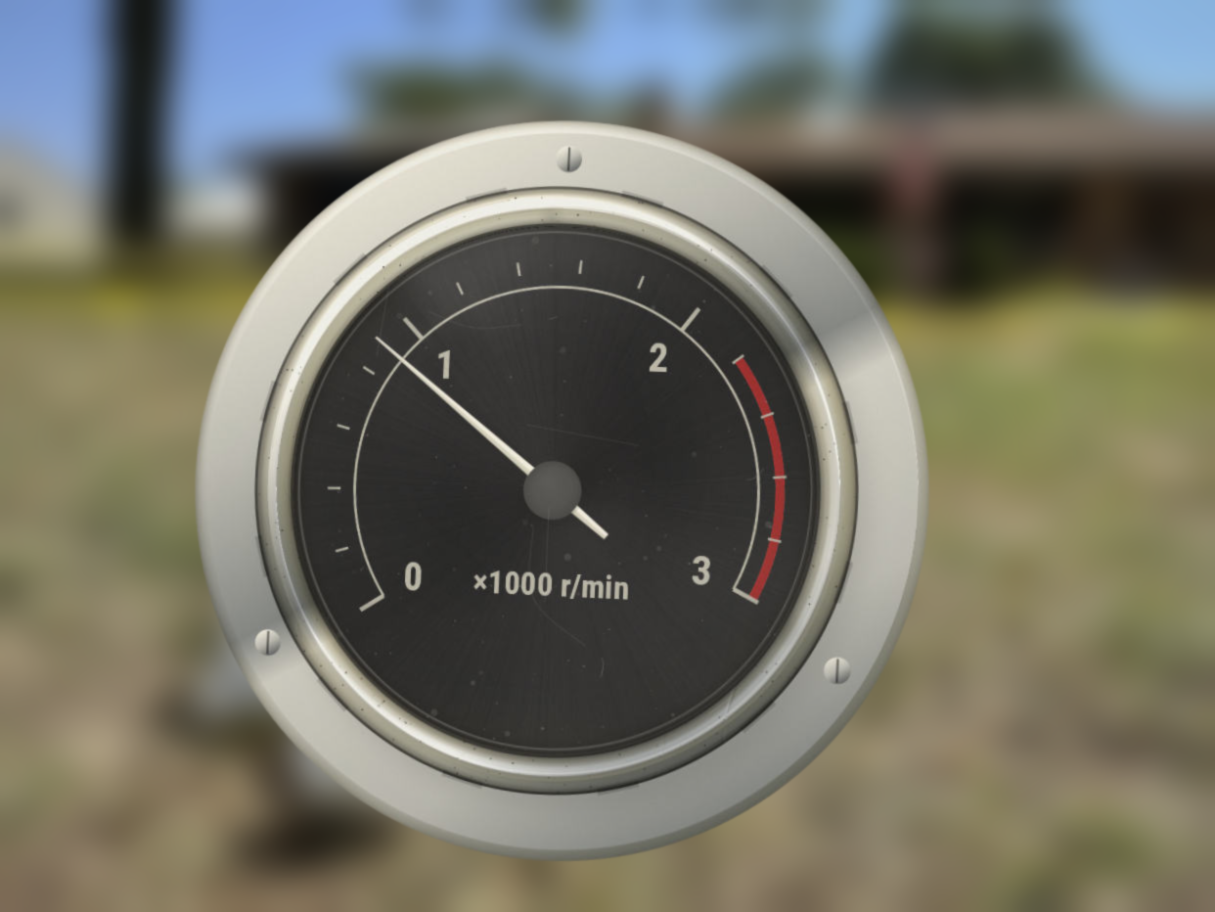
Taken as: 900 rpm
